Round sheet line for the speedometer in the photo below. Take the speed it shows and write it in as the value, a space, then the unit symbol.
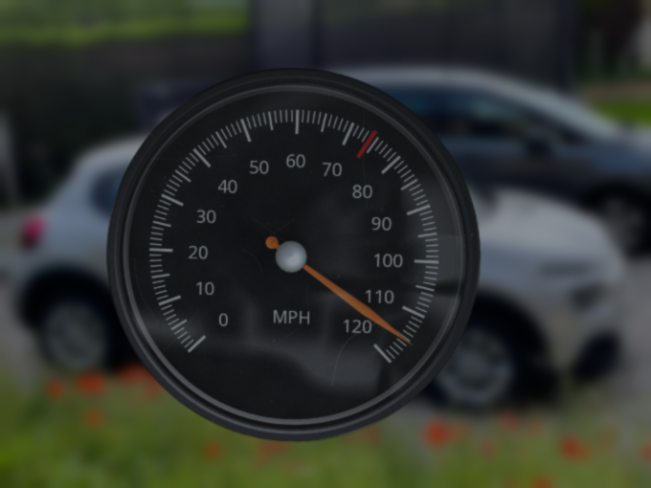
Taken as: 115 mph
